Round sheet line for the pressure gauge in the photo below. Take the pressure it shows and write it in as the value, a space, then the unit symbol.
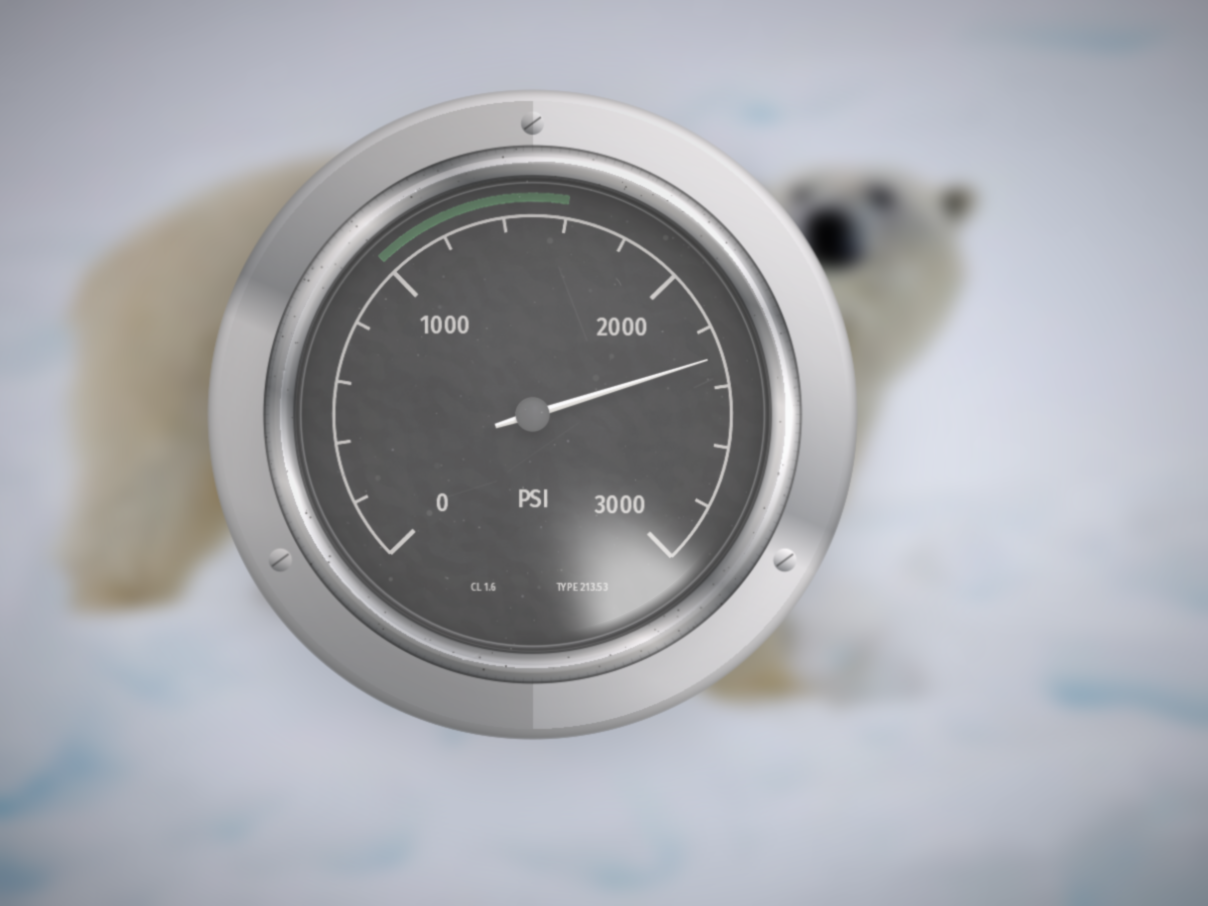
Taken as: 2300 psi
